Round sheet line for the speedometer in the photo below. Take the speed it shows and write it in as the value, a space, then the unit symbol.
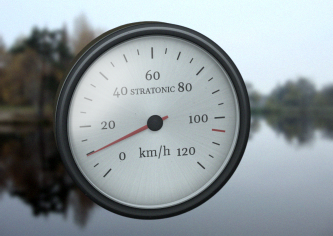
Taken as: 10 km/h
